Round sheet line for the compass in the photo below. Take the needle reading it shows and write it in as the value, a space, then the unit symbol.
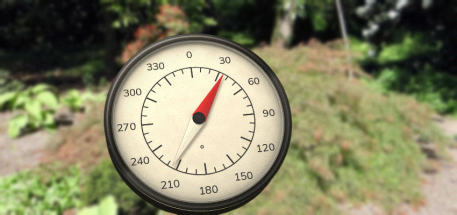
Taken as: 35 °
